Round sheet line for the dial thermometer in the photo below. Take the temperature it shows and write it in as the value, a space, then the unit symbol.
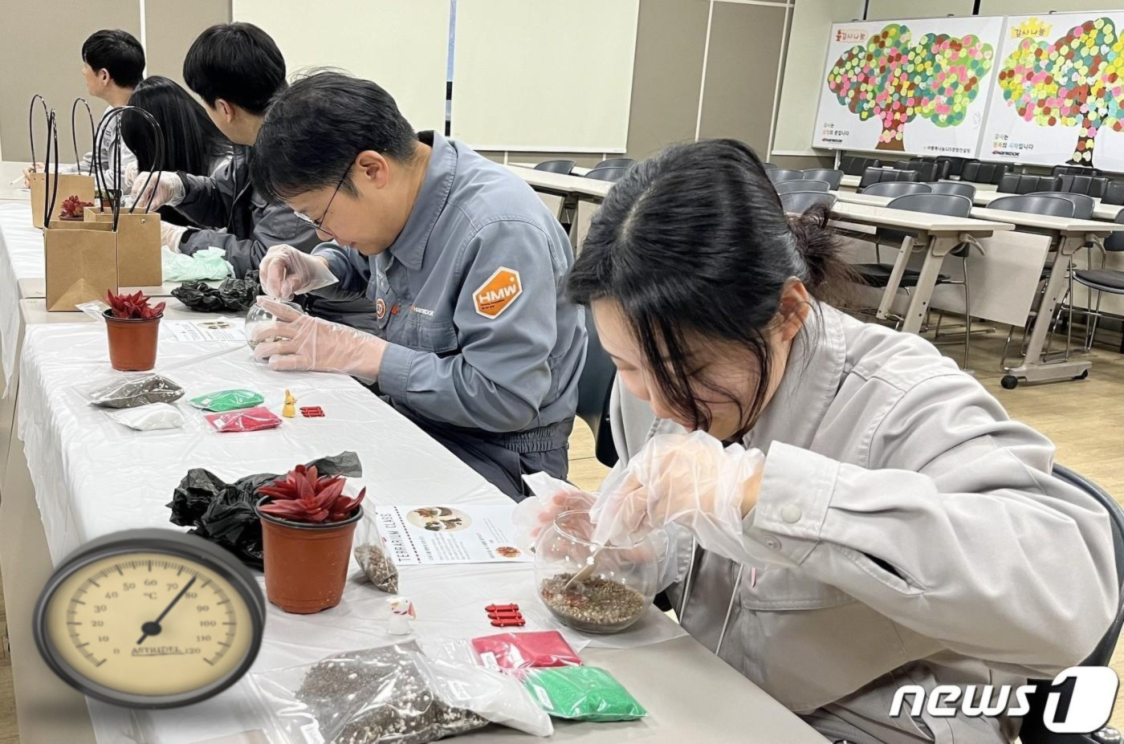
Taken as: 75 °C
